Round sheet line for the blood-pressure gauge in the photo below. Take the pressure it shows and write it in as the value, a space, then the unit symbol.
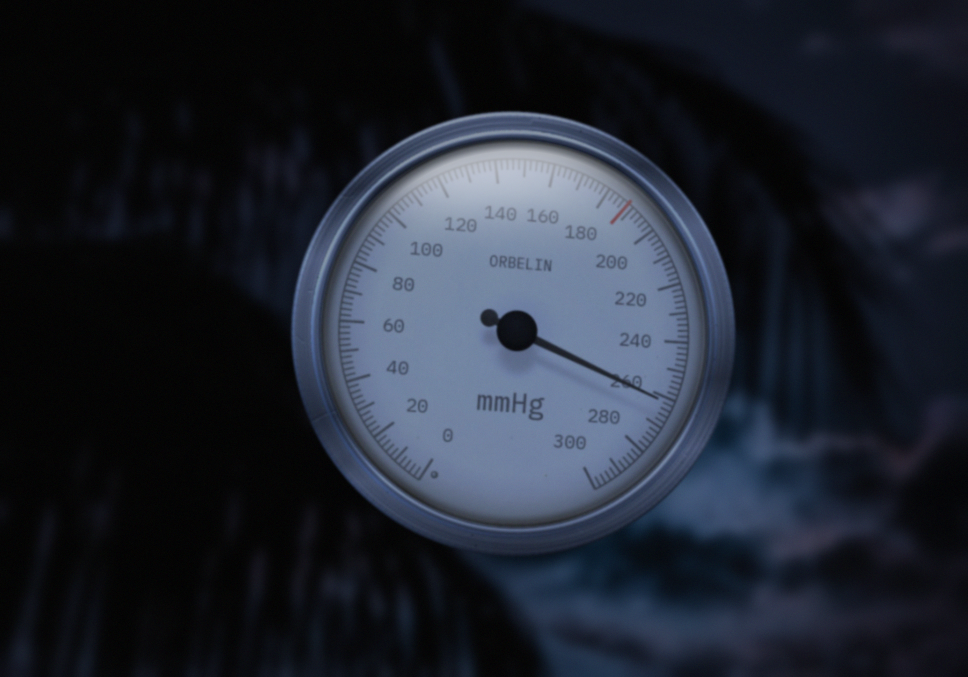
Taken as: 262 mmHg
